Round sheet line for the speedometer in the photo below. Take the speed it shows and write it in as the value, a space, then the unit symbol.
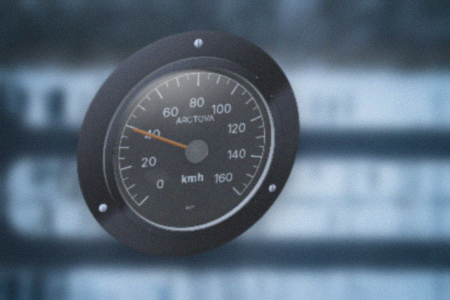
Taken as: 40 km/h
